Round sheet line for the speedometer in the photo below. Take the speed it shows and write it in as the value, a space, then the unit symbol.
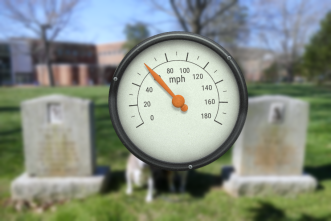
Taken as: 60 mph
